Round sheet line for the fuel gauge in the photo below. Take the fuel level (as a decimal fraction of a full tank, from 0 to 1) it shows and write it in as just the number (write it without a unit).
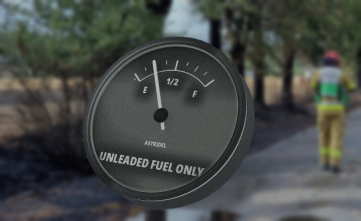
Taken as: 0.25
